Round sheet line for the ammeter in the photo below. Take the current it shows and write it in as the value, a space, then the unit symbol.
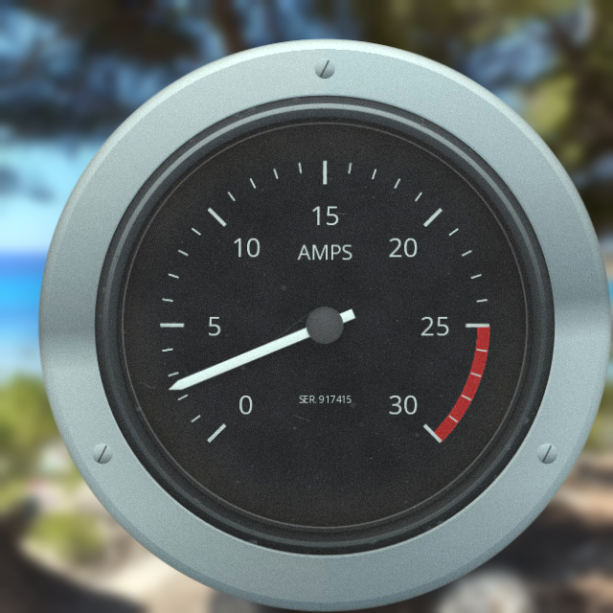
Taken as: 2.5 A
